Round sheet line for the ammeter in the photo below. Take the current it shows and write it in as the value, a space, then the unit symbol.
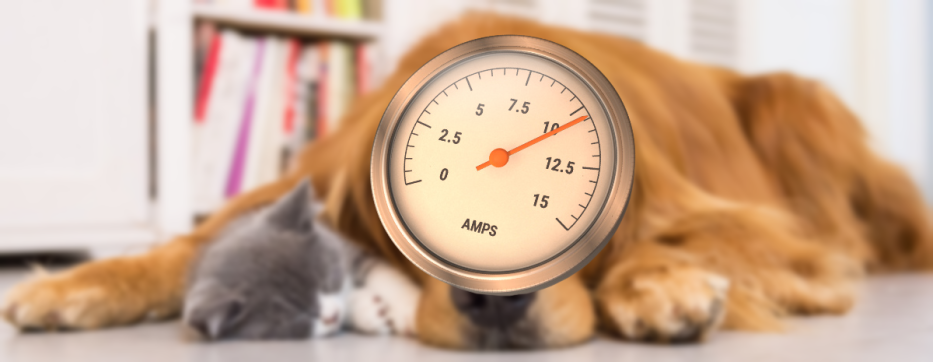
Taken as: 10.5 A
